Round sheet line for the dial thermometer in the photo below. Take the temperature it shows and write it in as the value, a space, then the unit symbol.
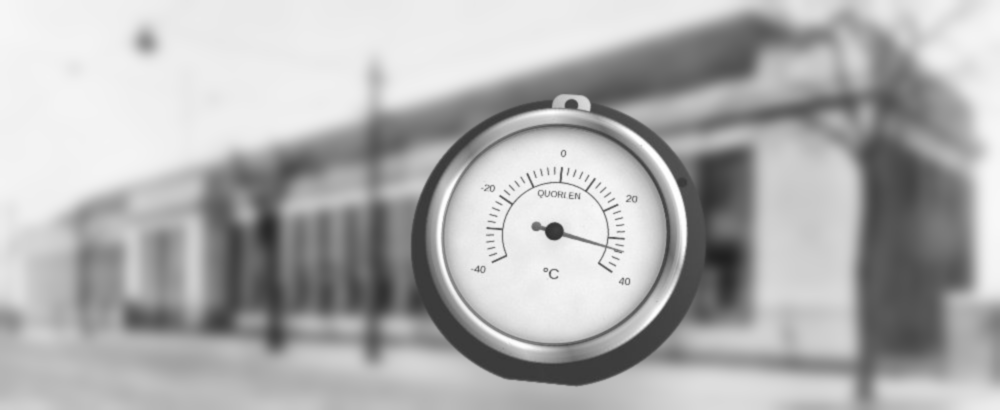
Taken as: 34 °C
